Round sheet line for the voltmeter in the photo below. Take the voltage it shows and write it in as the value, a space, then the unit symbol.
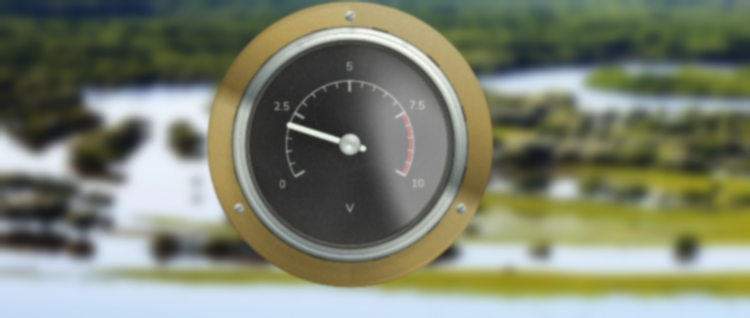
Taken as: 2 V
